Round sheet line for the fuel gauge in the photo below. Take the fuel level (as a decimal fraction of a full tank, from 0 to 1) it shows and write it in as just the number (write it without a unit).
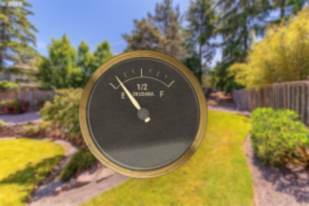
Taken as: 0.125
